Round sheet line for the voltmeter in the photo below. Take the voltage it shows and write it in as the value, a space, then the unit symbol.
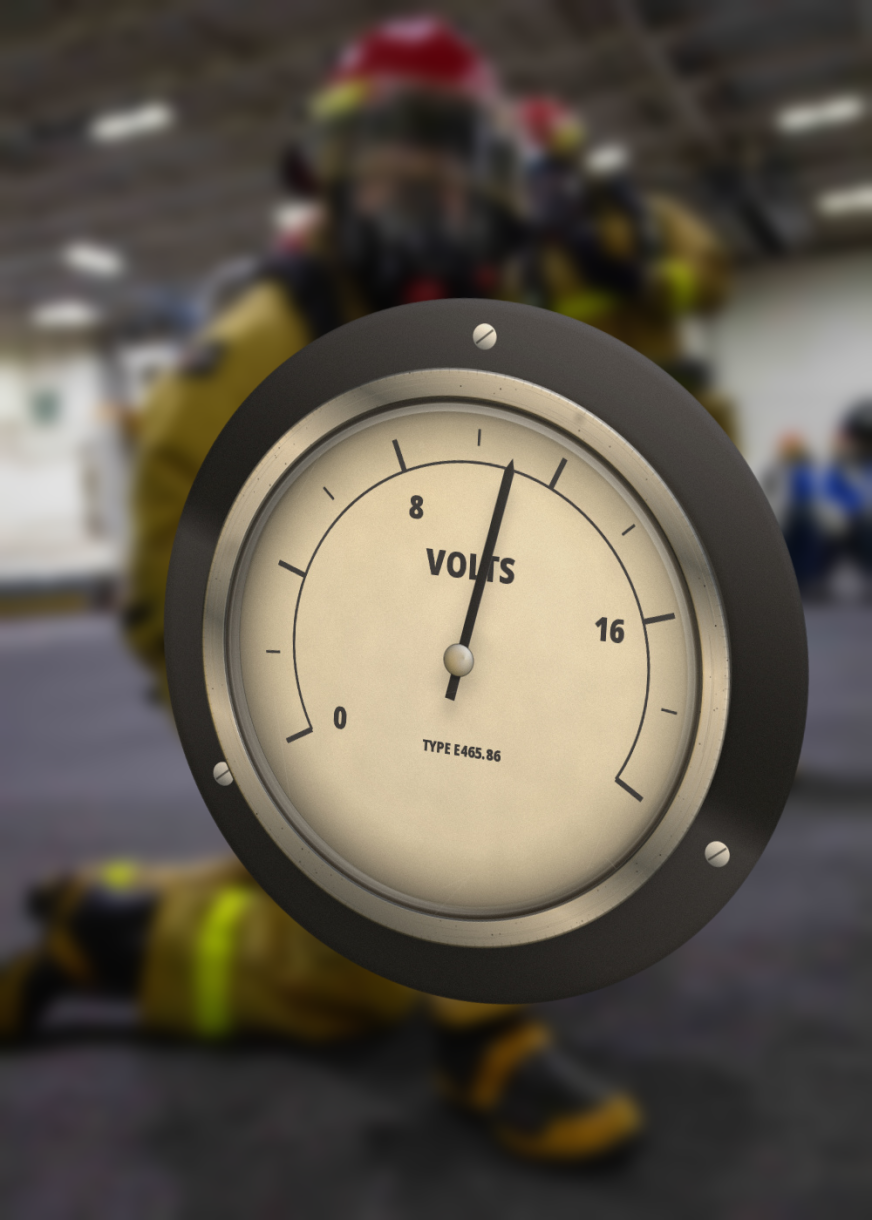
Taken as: 11 V
